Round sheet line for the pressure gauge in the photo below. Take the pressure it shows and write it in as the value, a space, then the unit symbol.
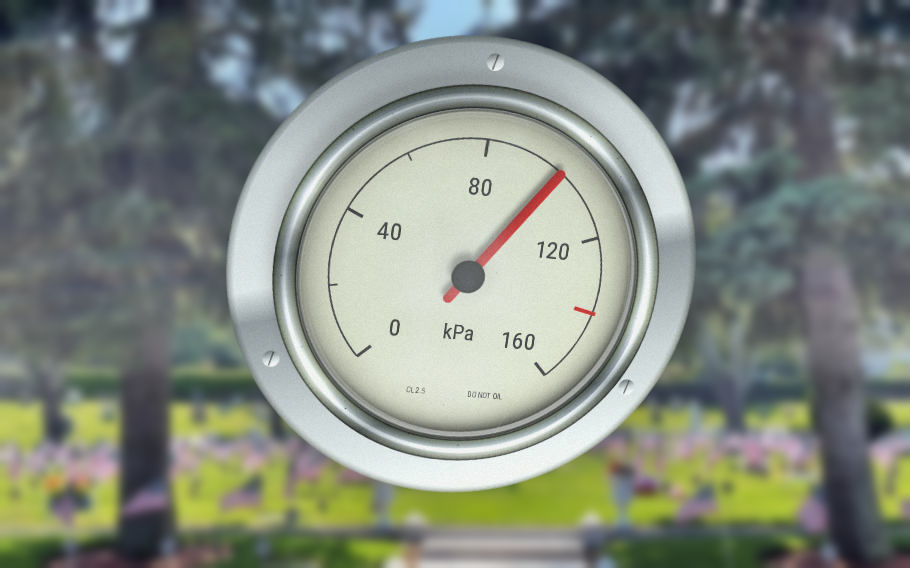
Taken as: 100 kPa
